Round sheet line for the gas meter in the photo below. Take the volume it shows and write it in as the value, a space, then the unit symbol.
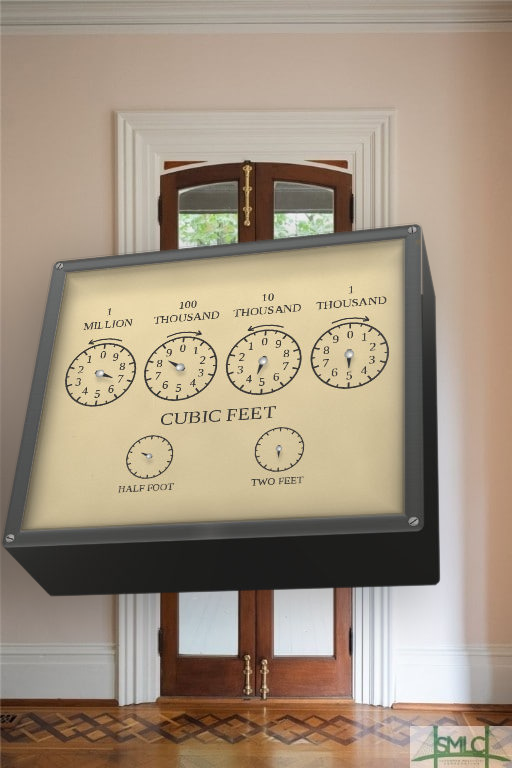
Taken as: 684500 ft³
